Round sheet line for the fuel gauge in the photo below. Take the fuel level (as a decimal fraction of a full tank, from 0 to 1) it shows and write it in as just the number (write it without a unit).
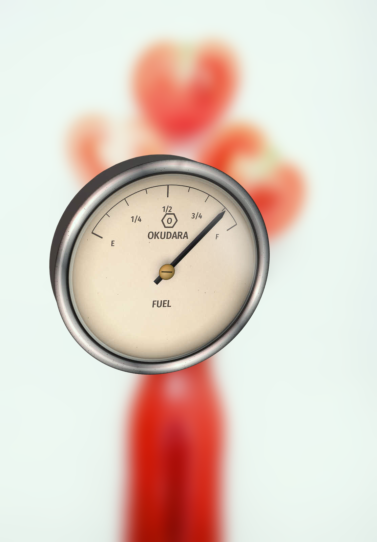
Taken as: 0.875
